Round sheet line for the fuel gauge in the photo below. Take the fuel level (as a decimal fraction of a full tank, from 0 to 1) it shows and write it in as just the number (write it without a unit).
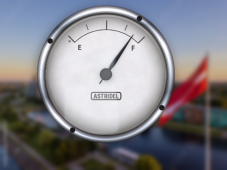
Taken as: 0.875
